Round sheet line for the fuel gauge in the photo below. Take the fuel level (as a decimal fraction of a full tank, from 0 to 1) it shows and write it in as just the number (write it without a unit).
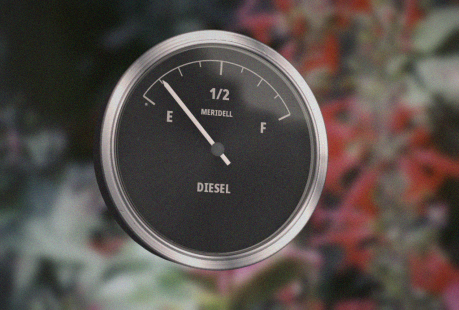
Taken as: 0.125
